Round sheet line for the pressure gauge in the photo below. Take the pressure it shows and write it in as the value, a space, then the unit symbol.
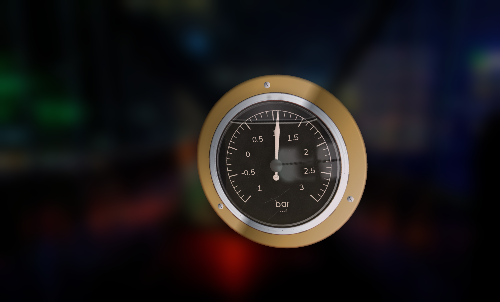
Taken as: 1.1 bar
